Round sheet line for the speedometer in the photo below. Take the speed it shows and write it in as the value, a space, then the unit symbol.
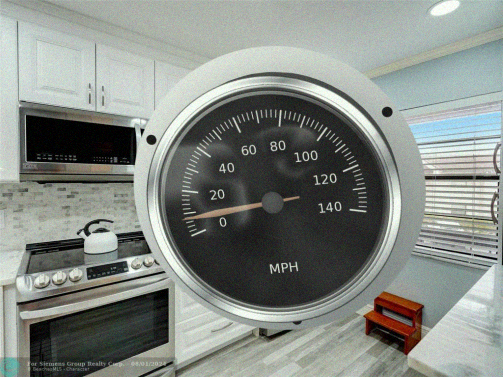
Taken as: 8 mph
